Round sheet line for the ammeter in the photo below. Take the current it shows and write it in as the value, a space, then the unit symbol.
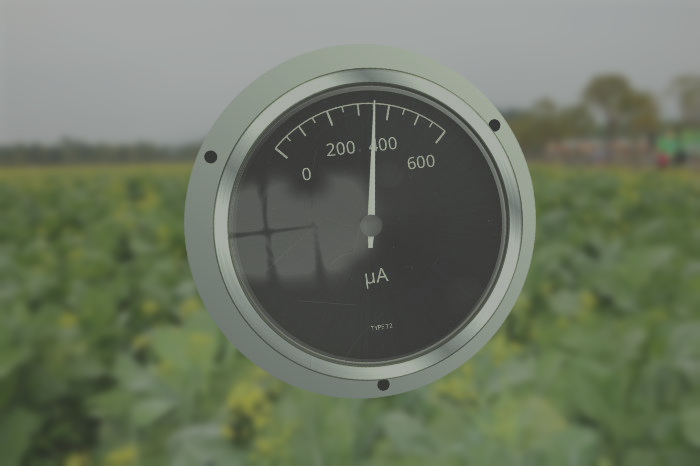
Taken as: 350 µA
